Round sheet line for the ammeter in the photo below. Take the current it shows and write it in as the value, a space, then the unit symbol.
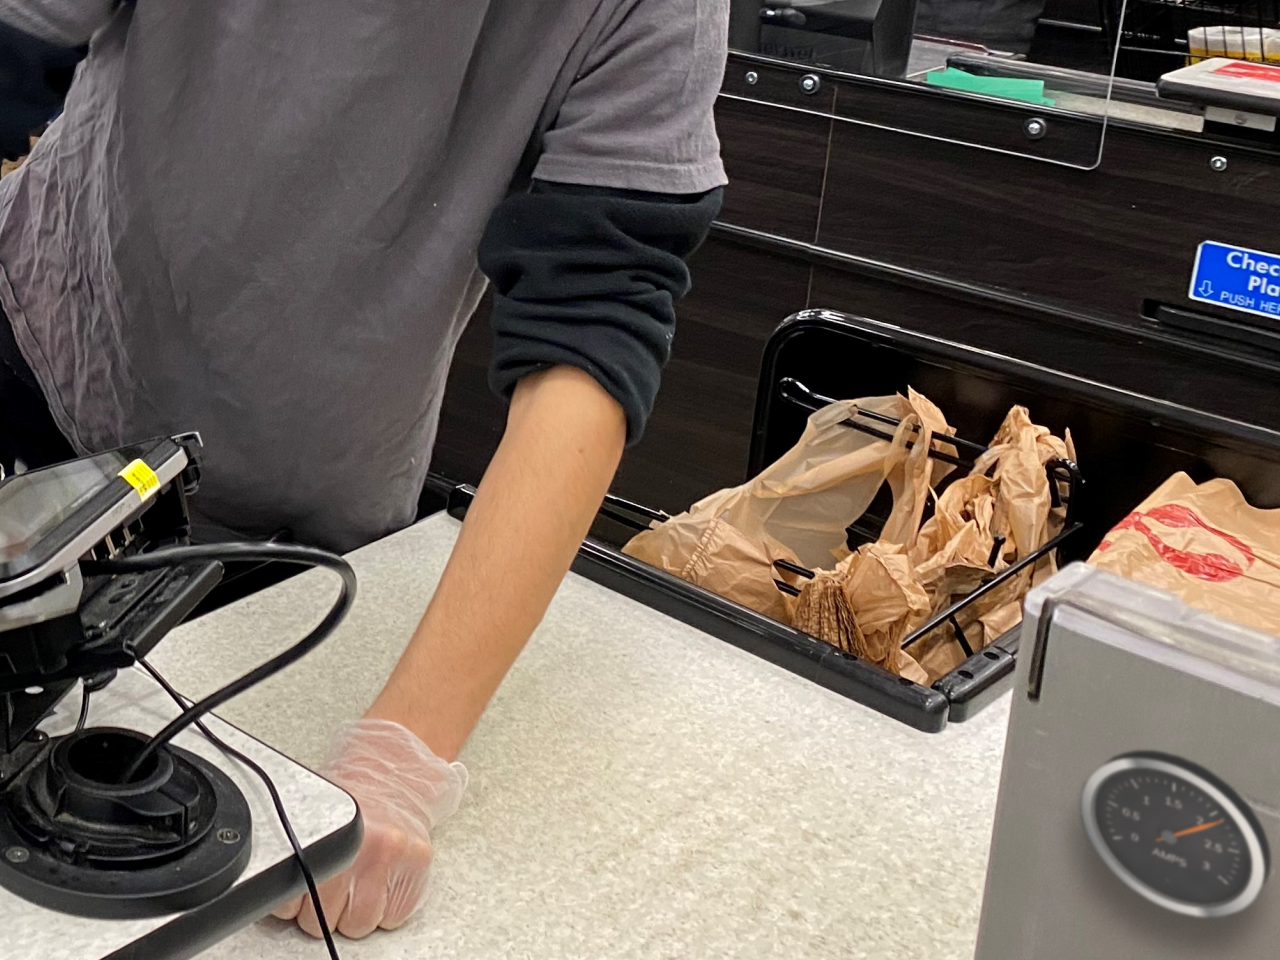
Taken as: 2.1 A
